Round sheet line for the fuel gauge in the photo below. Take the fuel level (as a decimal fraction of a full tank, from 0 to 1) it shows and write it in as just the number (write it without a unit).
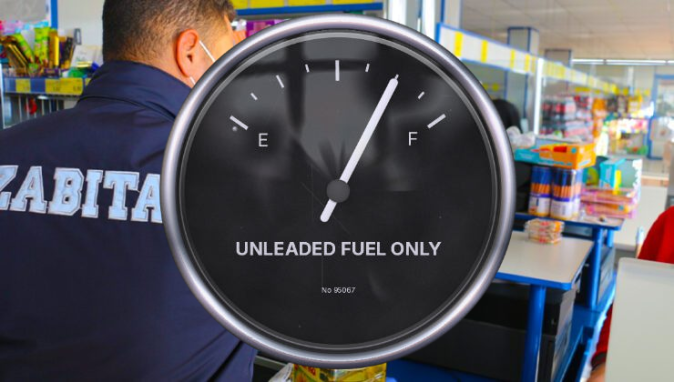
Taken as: 0.75
